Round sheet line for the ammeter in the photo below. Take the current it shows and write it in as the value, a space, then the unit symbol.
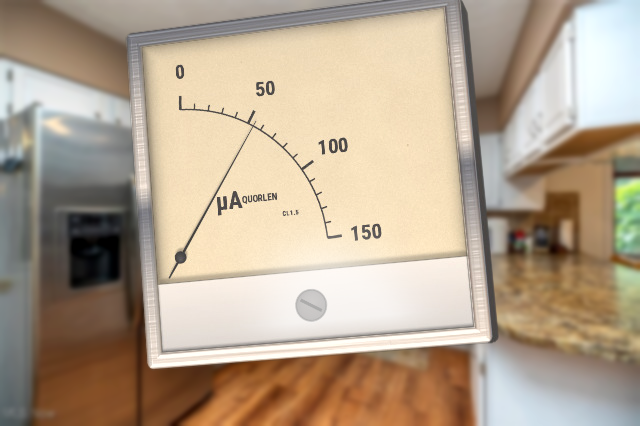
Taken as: 55 µA
